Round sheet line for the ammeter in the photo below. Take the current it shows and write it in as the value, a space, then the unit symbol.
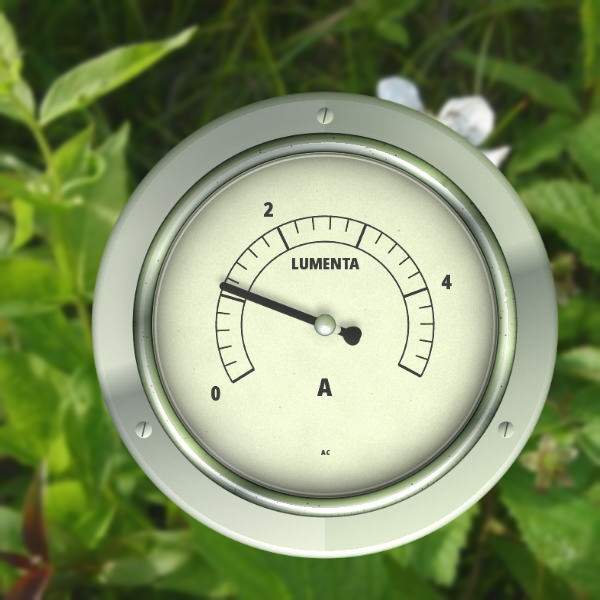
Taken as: 1.1 A
